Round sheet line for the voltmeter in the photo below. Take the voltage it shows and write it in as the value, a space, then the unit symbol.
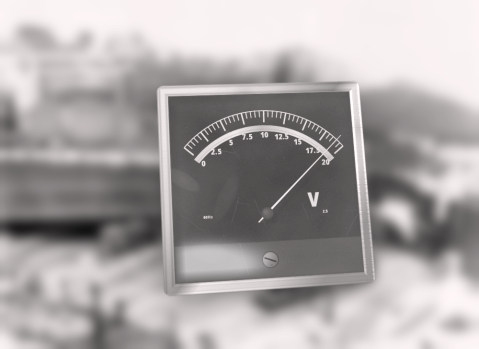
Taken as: 19 V
